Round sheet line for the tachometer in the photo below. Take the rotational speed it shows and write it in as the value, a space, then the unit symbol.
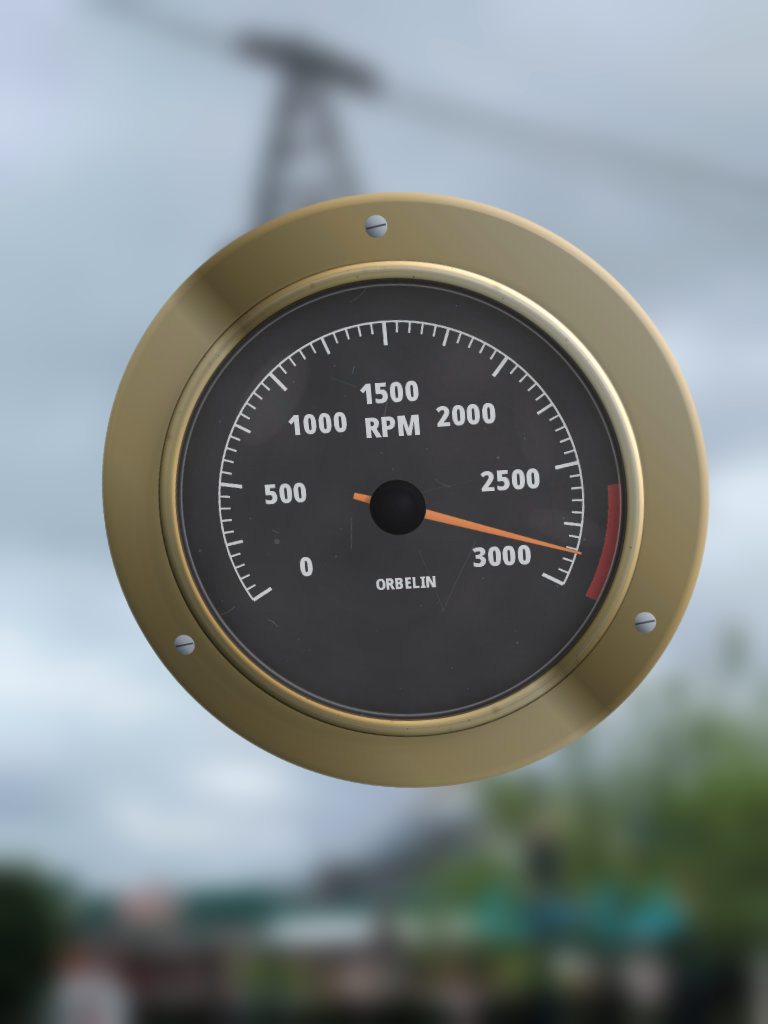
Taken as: 2850 rpm
